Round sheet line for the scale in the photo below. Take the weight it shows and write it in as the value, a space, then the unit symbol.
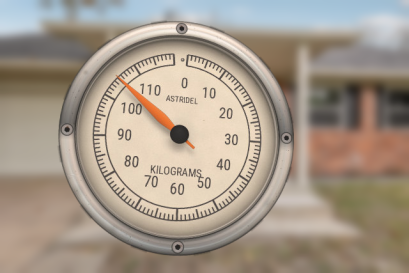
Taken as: 105 kg
